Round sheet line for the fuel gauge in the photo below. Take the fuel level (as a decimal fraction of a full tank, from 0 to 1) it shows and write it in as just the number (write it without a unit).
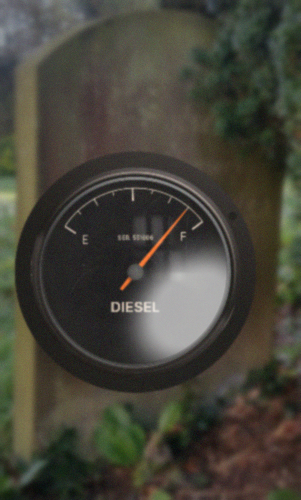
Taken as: 0.875
